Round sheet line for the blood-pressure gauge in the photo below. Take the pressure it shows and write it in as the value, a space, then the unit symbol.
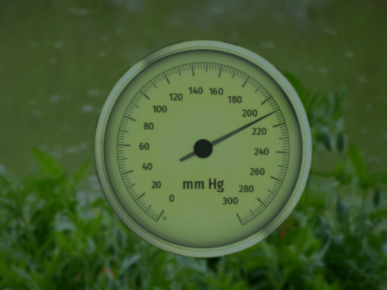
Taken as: 210 mmHg
